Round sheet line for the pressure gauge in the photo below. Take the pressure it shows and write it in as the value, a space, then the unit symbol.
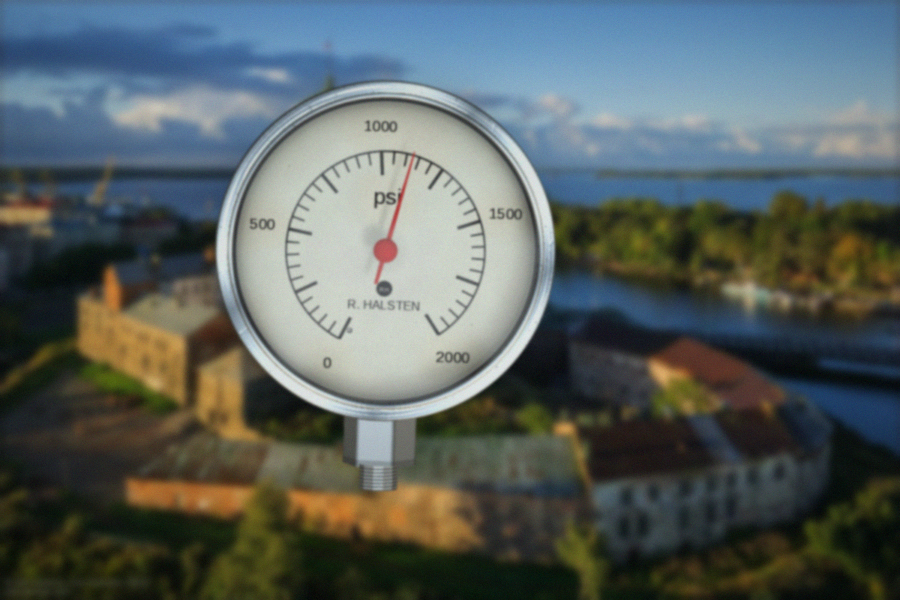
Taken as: 1125 psi
